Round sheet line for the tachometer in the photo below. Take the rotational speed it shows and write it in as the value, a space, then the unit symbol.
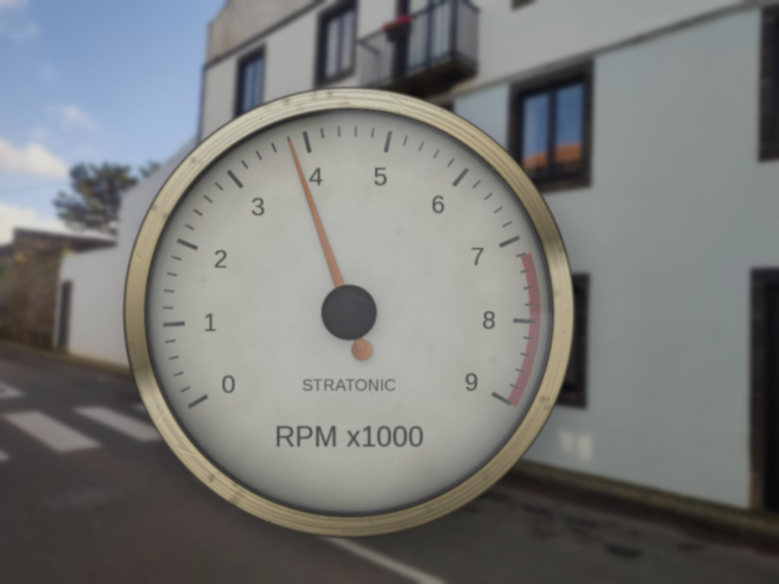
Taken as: 3800 rpm
